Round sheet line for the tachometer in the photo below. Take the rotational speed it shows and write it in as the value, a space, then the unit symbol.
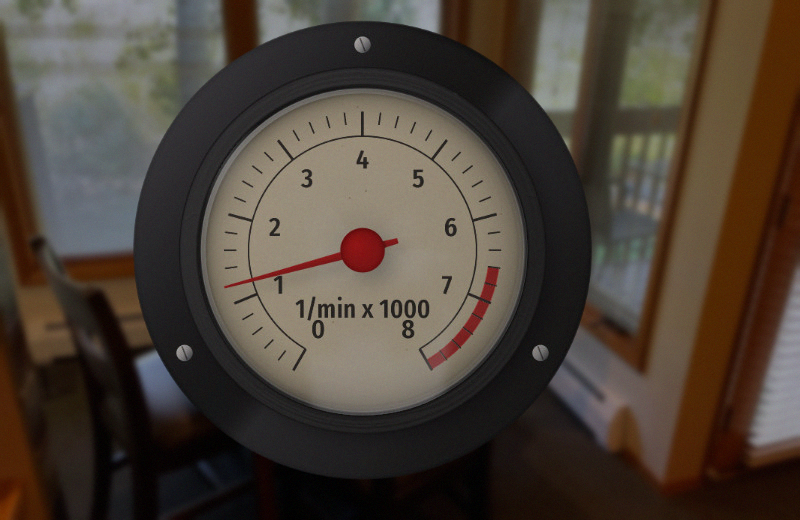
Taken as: 1200 rpm
